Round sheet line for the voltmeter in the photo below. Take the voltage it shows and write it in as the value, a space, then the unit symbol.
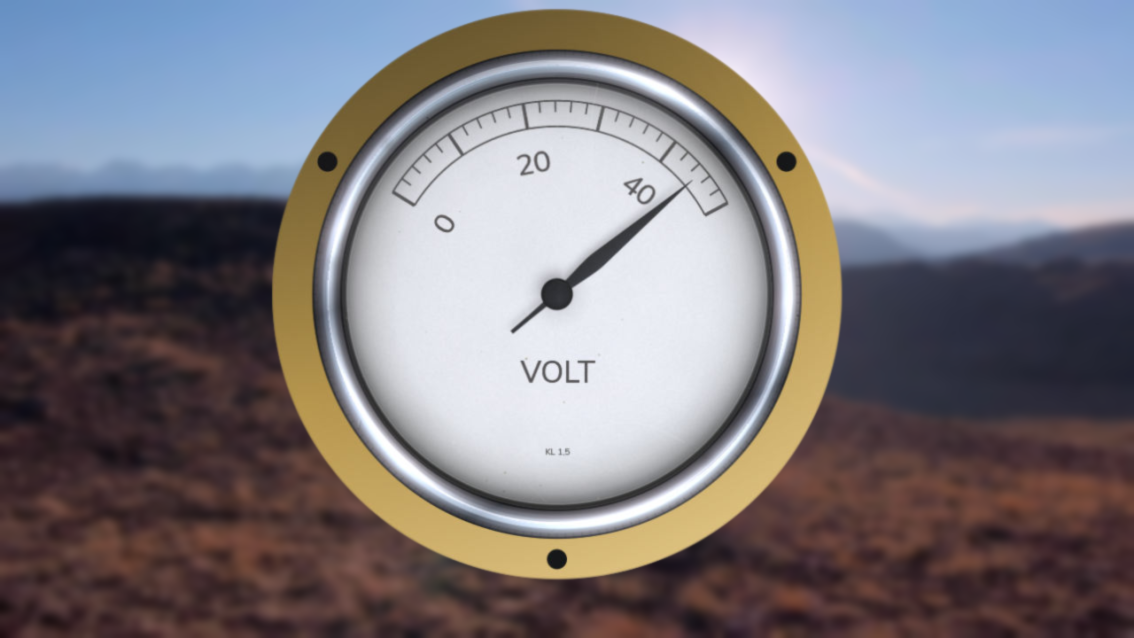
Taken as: 45 V
